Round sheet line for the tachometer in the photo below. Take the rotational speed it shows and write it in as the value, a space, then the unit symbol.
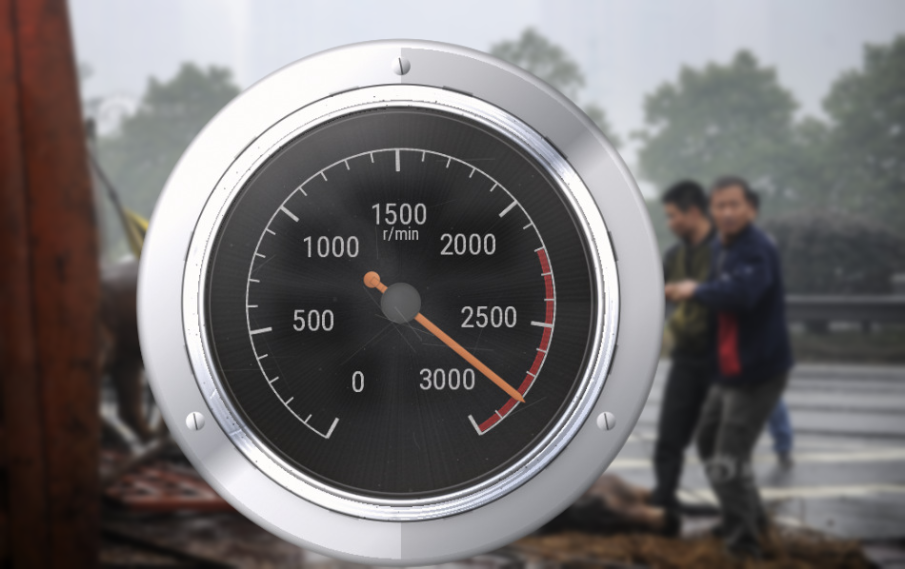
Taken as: 2800 rpm
